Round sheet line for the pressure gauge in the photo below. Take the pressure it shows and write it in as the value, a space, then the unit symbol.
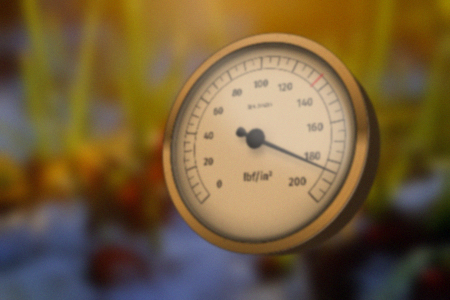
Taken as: 185 psi
